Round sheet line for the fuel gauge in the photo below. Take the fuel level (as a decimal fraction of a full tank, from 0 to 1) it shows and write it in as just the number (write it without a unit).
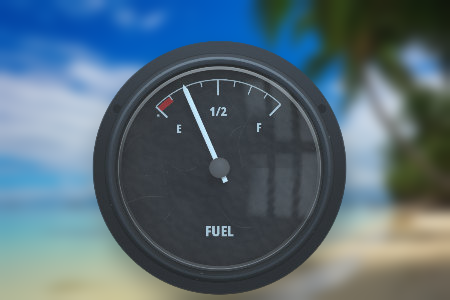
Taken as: 0.25
